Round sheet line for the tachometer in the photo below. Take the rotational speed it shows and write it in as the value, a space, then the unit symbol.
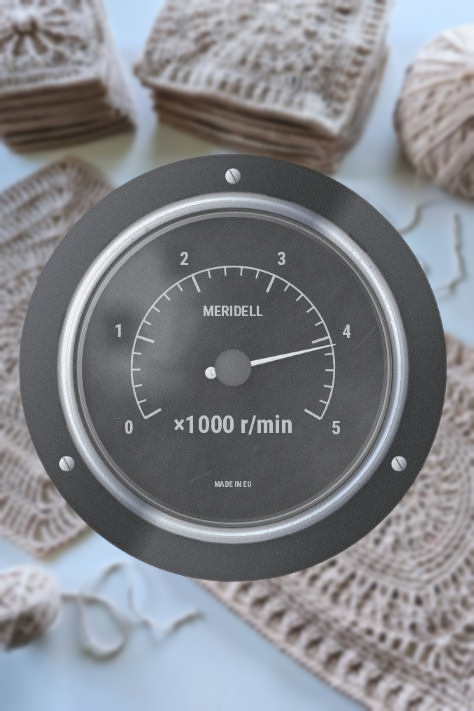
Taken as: 4100 rpm
